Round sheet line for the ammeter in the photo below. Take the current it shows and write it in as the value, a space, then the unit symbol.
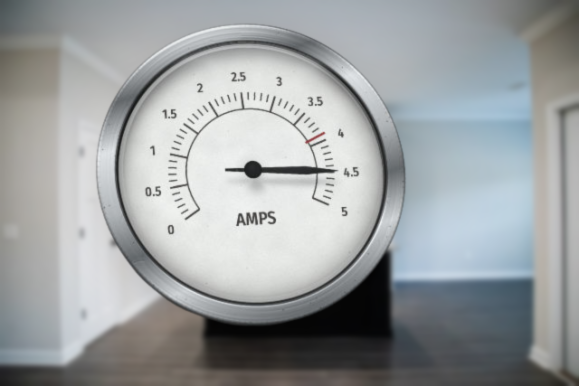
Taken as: 4.5 A
